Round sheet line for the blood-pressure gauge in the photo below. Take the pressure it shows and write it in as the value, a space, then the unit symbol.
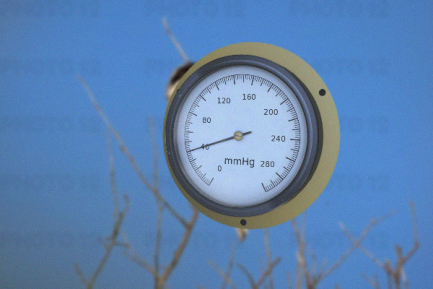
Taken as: 40 mmHg
